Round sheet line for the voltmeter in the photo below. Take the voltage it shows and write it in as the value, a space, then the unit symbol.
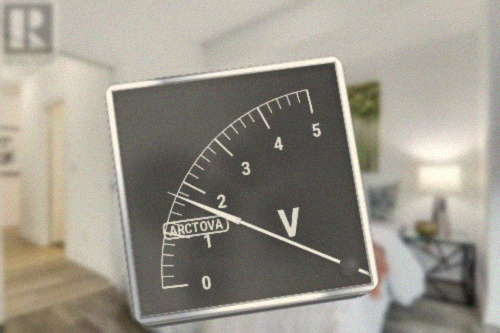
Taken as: 1.7 V
